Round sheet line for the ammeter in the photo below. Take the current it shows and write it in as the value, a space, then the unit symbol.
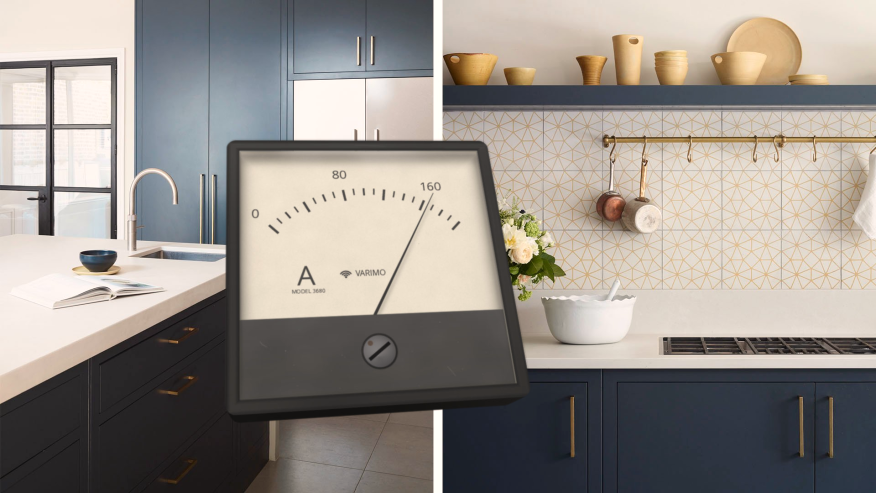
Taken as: 165 A
